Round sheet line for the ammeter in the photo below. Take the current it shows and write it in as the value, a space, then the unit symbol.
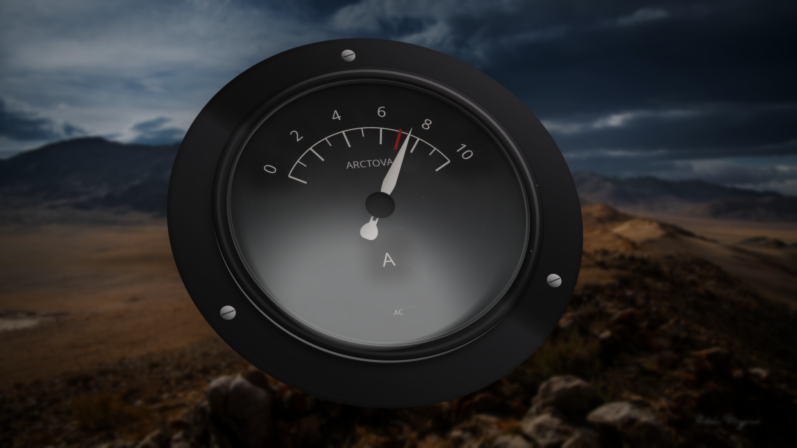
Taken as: 7.5 A
